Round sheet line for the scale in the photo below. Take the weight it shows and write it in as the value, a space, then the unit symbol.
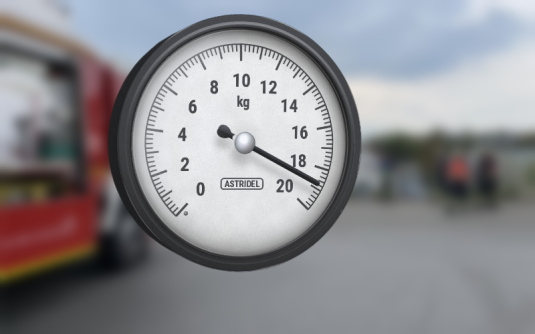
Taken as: 18.8 kg
